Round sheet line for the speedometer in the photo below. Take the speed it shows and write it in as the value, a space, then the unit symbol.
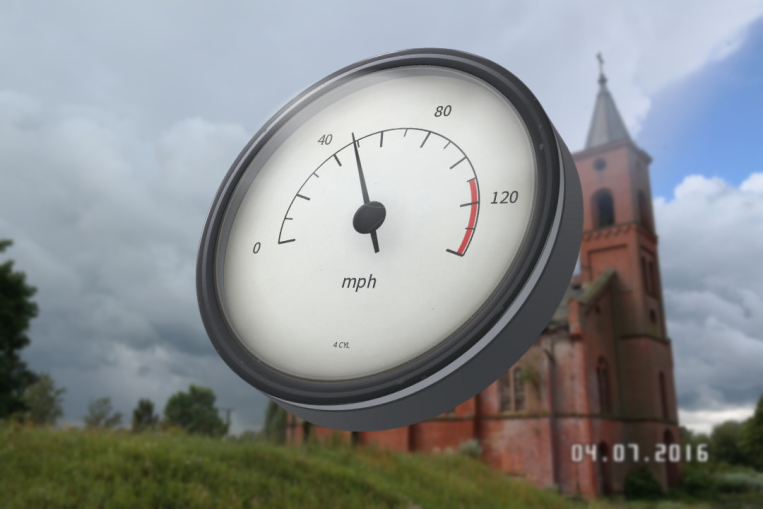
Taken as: 50 mph
